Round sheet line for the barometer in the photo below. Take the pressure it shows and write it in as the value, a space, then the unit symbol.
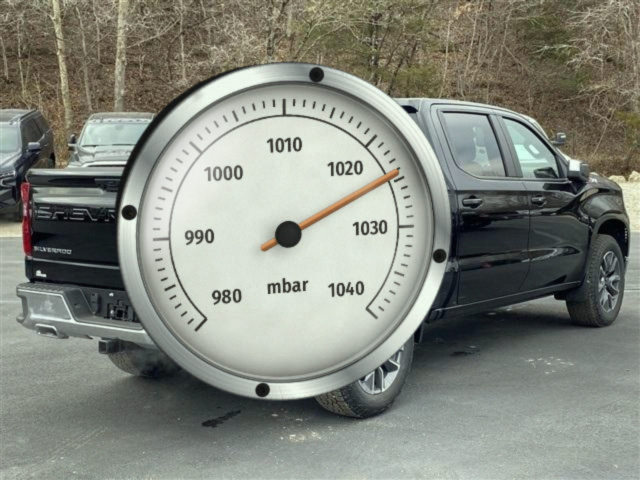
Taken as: 1024 mbar
